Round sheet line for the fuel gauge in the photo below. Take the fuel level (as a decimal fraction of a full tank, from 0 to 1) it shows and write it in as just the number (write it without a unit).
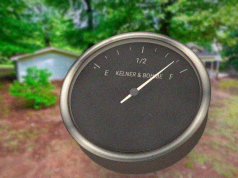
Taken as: 0.875
